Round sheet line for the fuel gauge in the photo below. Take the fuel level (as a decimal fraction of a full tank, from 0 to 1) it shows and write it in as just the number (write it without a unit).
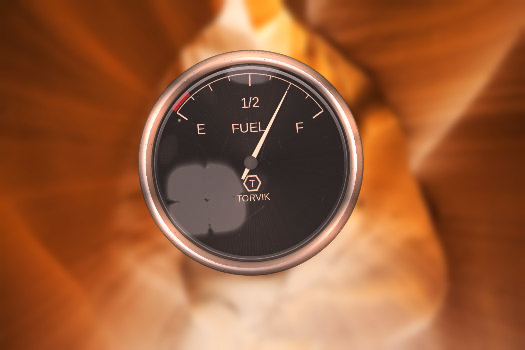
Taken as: 0.75
